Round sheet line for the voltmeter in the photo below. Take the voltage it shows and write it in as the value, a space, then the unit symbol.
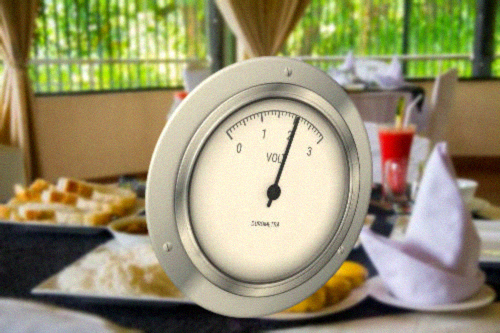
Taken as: 2 V
